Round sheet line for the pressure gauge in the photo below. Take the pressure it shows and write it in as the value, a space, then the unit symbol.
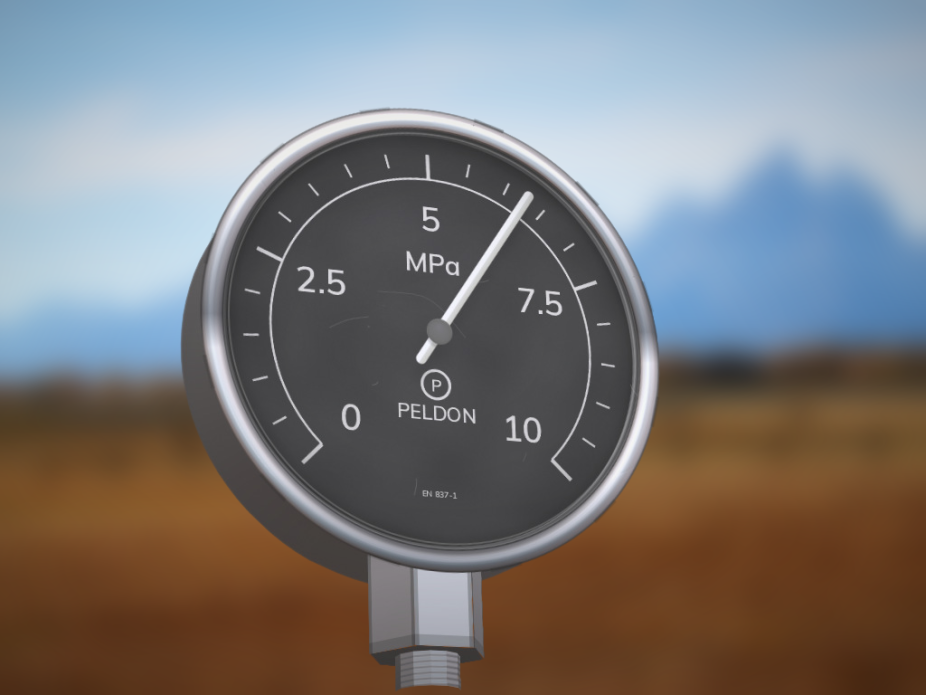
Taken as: 6.25 MPa
